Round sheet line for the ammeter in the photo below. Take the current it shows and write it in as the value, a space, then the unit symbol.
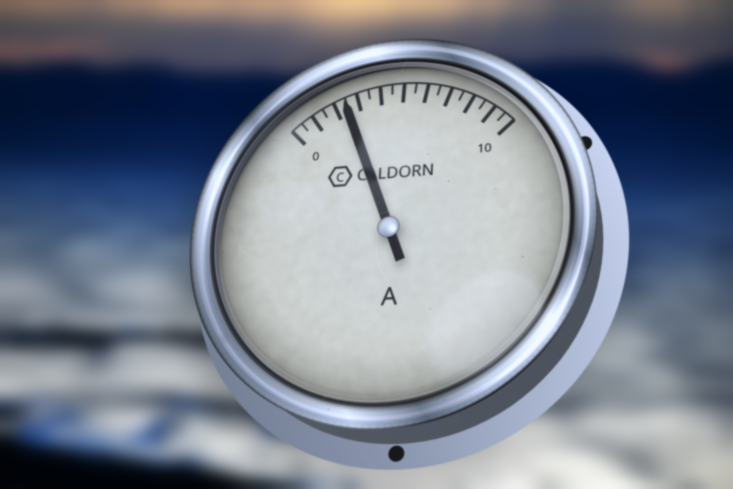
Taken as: 2.5 A
